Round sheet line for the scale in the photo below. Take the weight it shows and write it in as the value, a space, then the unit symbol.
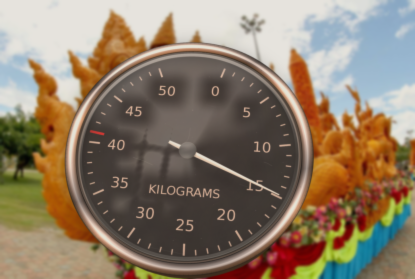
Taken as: 15 kg
